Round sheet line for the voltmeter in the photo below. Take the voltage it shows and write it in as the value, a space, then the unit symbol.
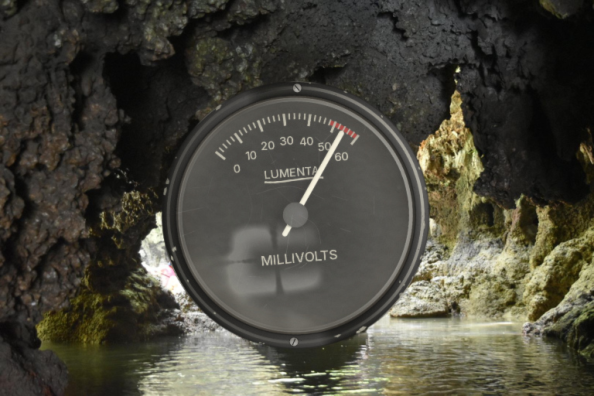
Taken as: 54 mV
